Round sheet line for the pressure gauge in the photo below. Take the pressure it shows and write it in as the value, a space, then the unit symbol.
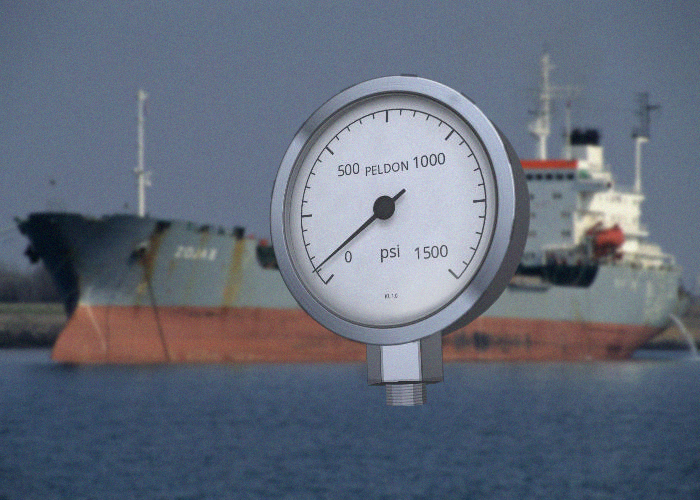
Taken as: 50 psi
